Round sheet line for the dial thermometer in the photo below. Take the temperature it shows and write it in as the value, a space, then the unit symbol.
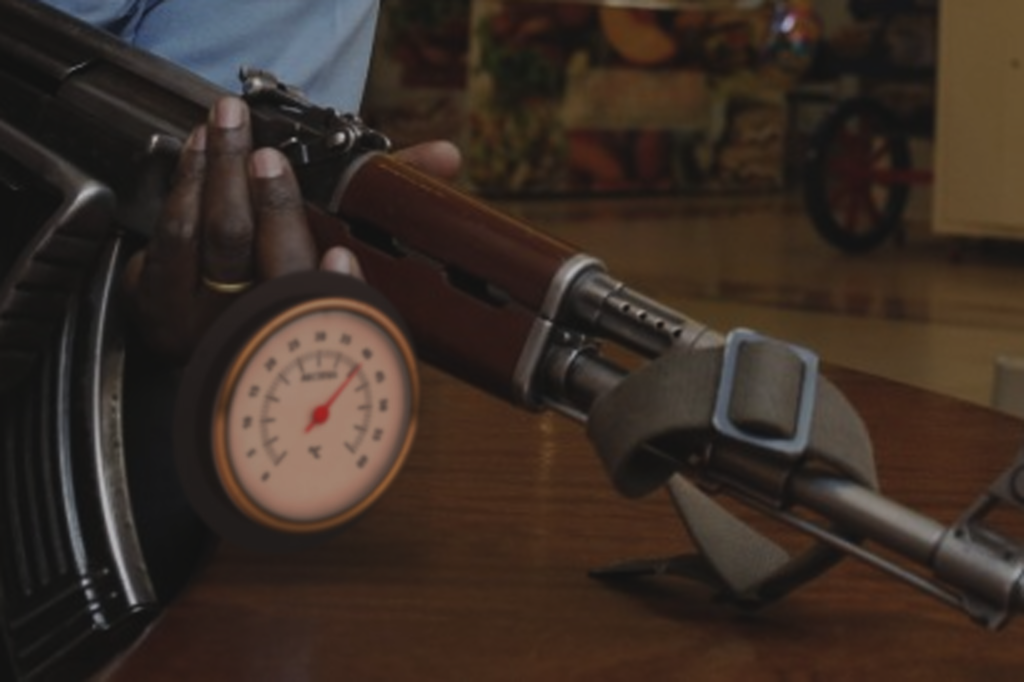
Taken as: 40 °C
